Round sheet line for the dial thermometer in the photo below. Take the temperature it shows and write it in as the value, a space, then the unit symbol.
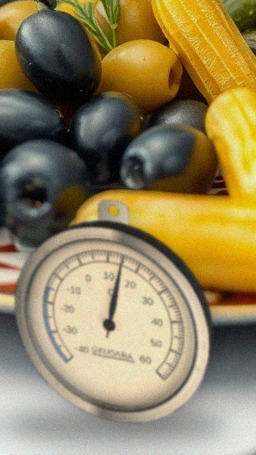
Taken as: 15 °C
